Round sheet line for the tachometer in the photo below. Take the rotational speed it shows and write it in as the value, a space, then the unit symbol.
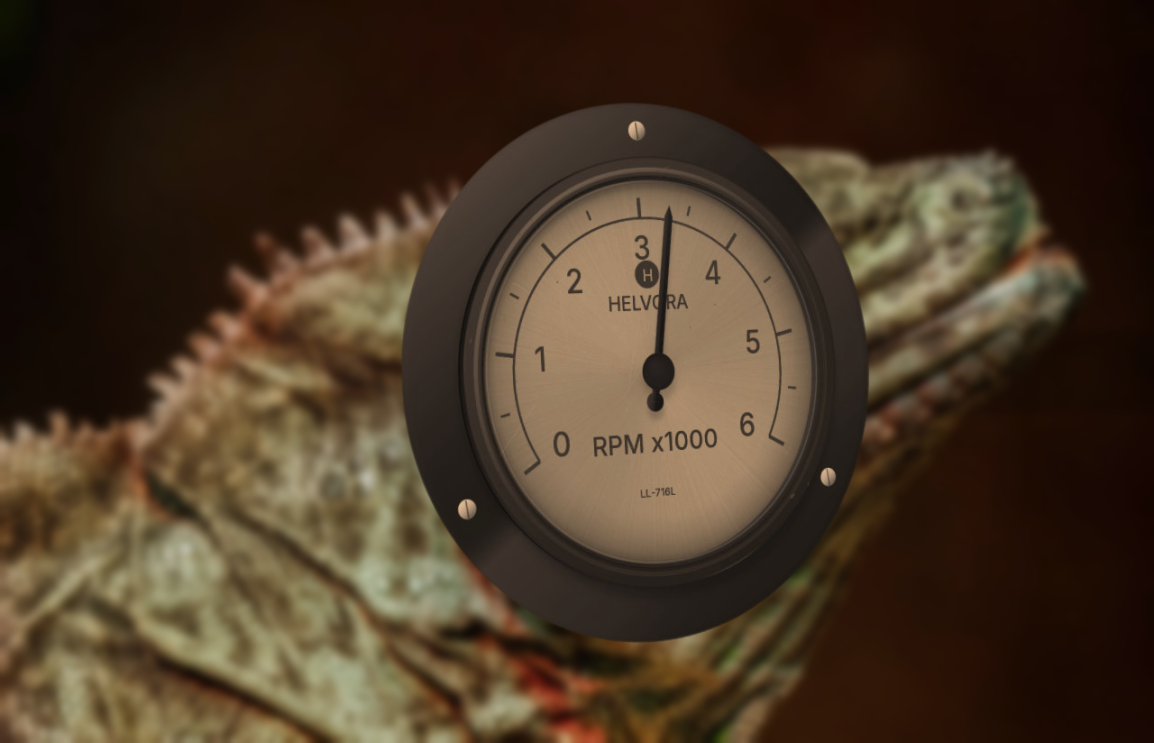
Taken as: 3250 rpm
